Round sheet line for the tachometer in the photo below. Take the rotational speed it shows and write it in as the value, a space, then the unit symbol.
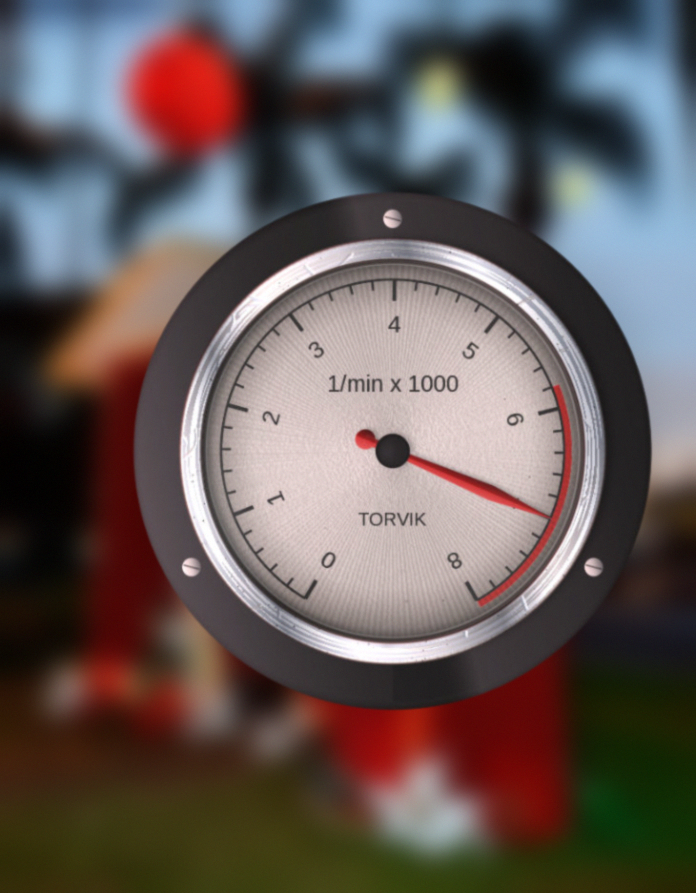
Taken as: 7000 rpm
